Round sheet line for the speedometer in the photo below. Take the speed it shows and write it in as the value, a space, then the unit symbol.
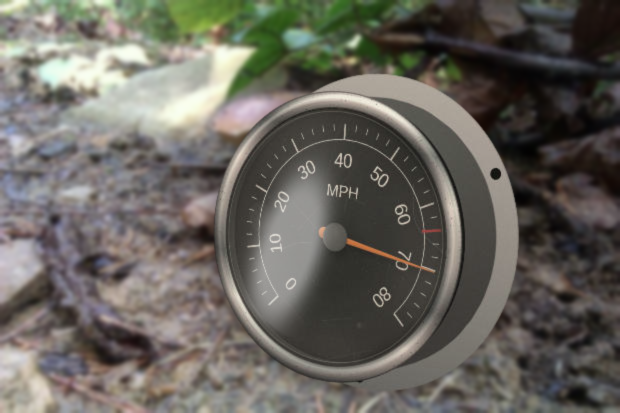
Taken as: 70 mph
